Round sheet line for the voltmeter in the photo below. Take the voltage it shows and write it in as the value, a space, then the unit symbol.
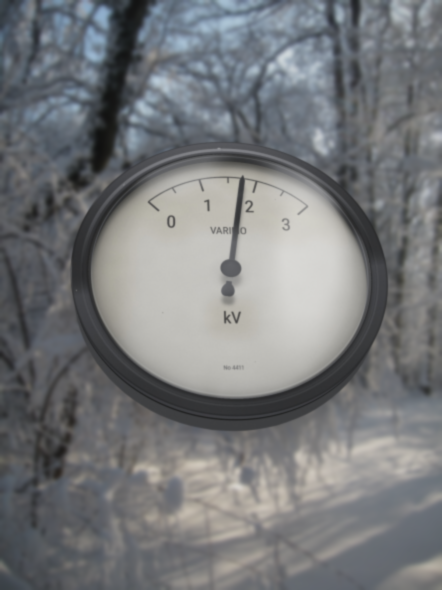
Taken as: 1.75 kV
